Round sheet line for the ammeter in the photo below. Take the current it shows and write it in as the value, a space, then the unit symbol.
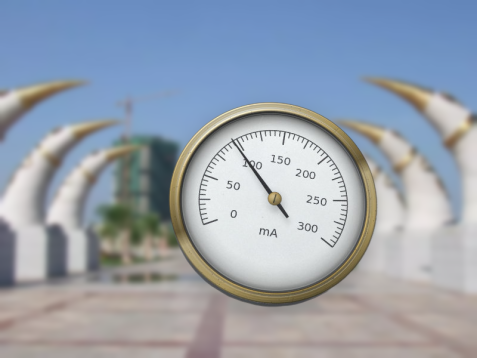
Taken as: 95 mA
